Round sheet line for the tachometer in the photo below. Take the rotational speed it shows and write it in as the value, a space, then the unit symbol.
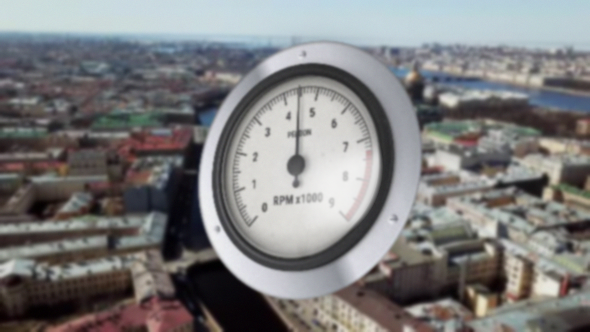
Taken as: 4500 rpm
